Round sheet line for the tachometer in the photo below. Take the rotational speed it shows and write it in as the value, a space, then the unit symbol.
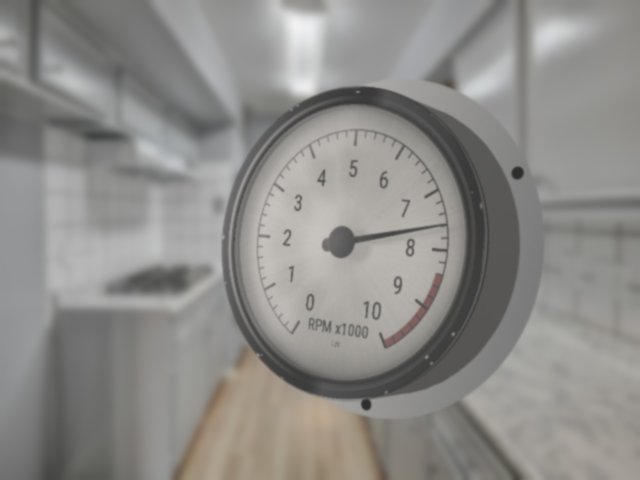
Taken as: 7600 rpm
